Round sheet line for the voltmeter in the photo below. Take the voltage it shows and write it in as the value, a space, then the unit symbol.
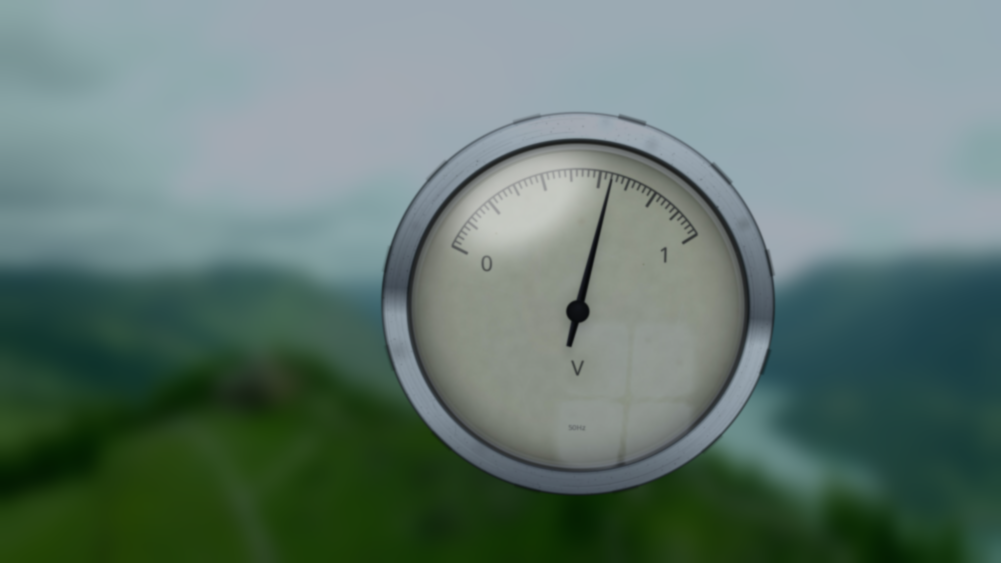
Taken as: 0.64 V
